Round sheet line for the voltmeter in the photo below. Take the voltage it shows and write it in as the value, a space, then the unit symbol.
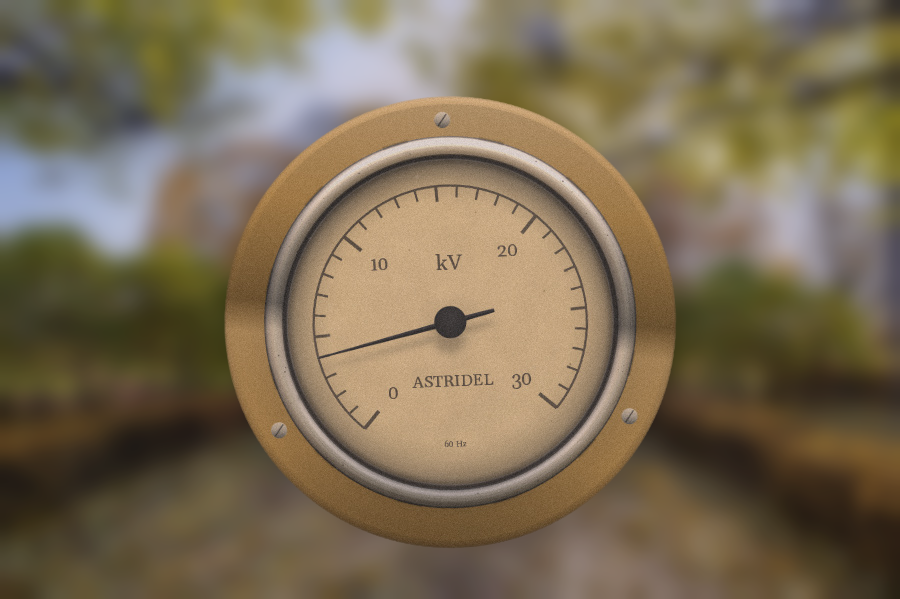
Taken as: 4 kV
